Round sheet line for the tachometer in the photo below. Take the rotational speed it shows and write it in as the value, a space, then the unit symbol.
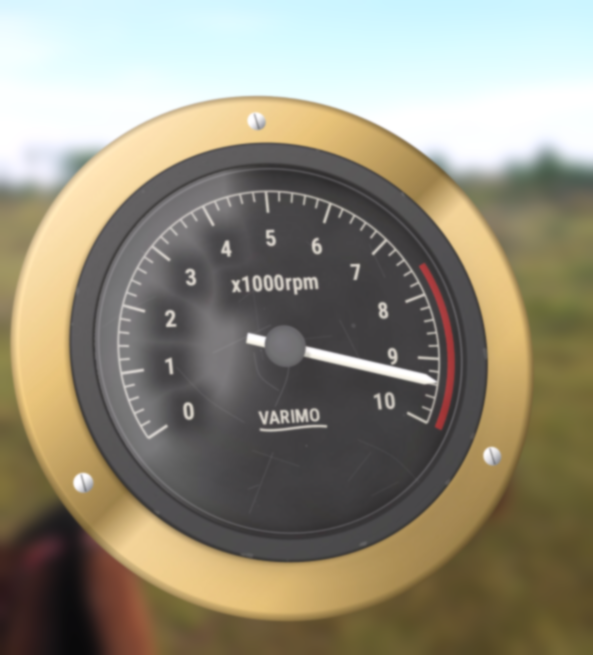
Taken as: 9400 rpm
